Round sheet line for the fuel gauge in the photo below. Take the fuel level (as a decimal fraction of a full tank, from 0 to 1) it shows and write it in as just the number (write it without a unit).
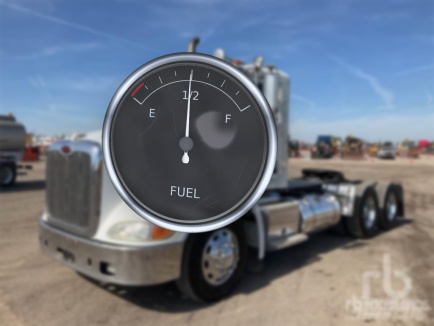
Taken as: 0.5
